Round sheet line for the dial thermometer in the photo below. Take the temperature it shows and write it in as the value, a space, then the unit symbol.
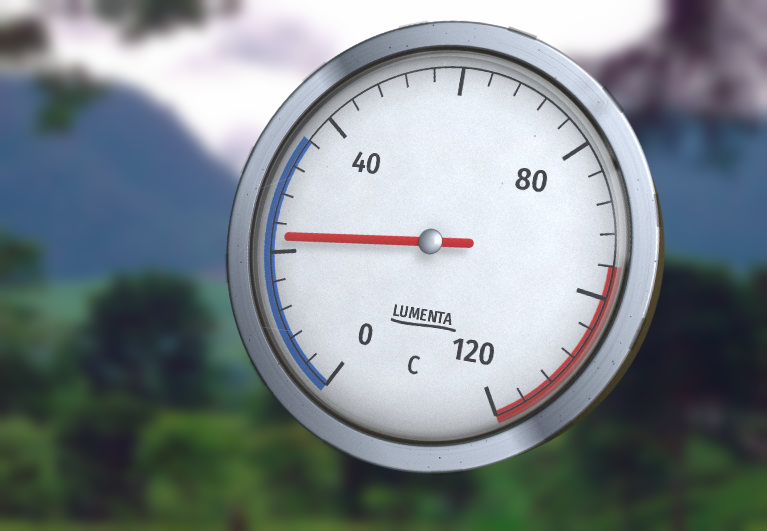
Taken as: 22 °C
